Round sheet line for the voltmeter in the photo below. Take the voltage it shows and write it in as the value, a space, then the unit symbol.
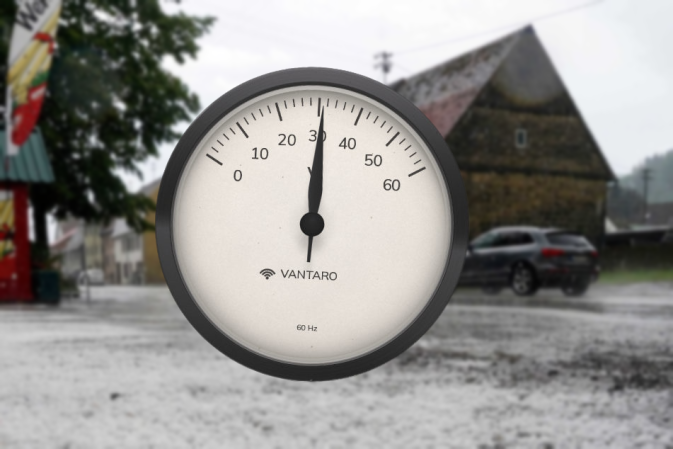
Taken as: 31 V
